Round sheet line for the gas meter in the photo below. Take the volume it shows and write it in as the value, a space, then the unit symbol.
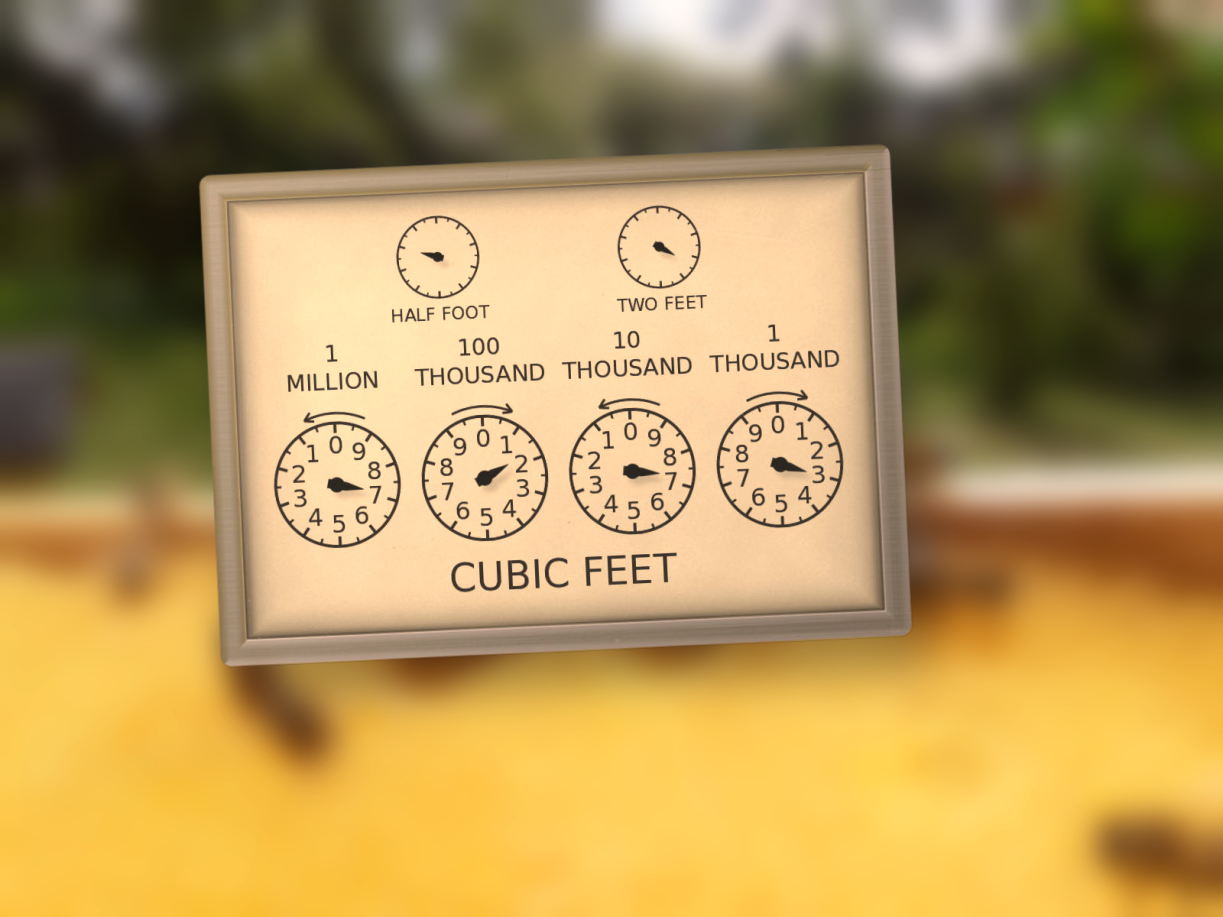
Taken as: 717300 ft³
